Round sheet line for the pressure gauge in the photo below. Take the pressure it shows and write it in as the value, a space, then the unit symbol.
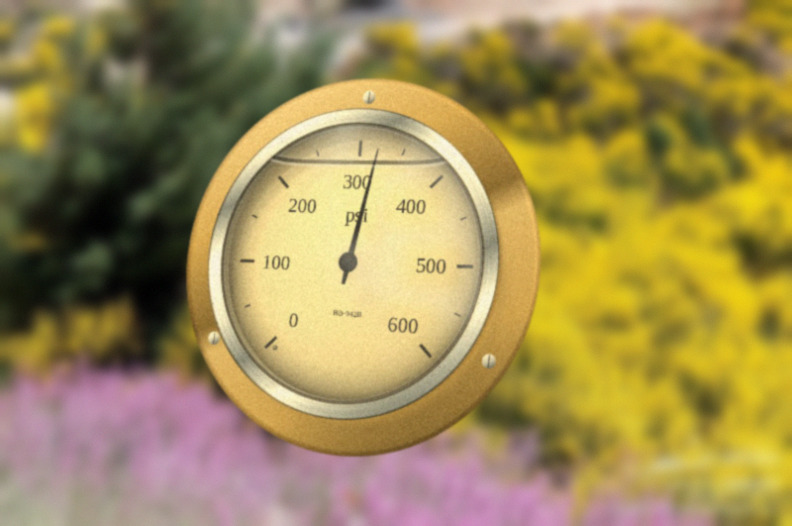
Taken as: 325 psi
